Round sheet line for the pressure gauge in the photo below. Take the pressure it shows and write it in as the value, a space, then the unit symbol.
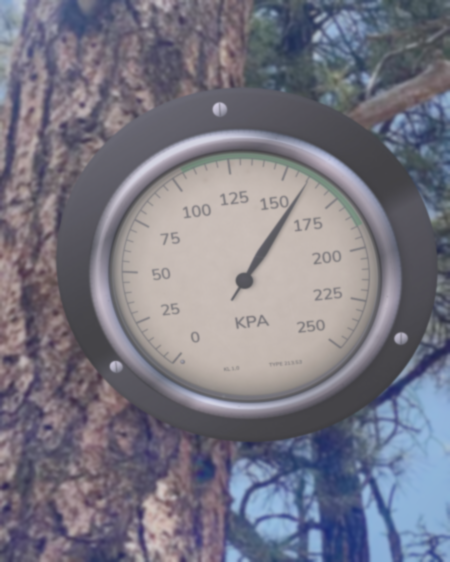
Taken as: 160 kPa
